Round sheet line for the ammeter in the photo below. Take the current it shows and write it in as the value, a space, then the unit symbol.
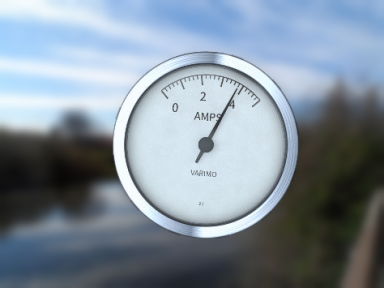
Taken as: 3.8 A
